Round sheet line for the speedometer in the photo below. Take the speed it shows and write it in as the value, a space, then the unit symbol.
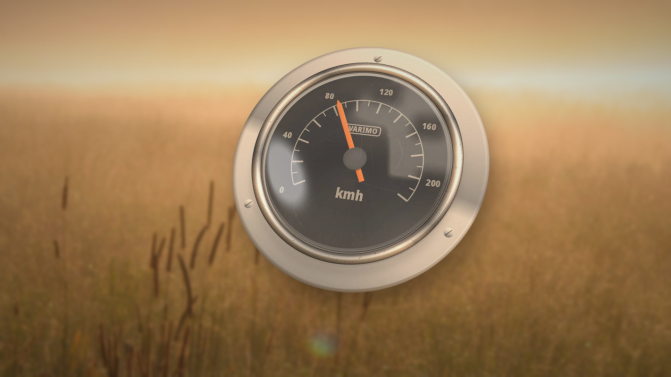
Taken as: 85 km/h
